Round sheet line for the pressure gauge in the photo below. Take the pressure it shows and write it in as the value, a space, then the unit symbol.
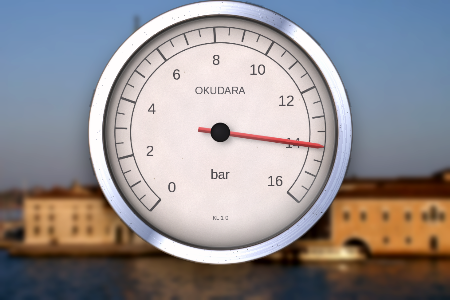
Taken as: 14 bar
